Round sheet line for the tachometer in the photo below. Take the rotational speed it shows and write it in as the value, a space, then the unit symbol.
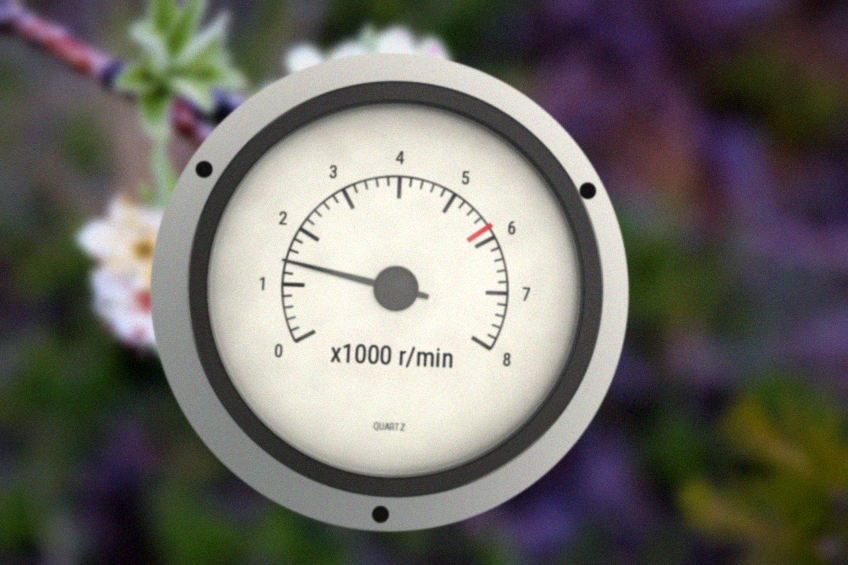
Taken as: 1400 rpm
